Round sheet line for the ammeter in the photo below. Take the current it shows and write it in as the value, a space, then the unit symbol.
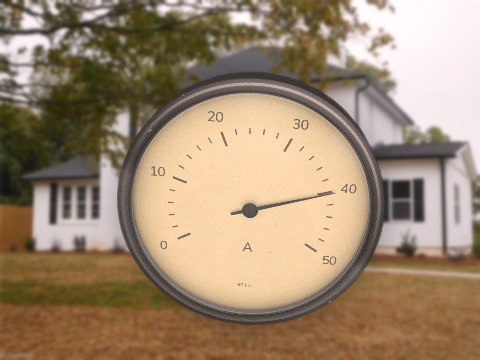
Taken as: 40 A
